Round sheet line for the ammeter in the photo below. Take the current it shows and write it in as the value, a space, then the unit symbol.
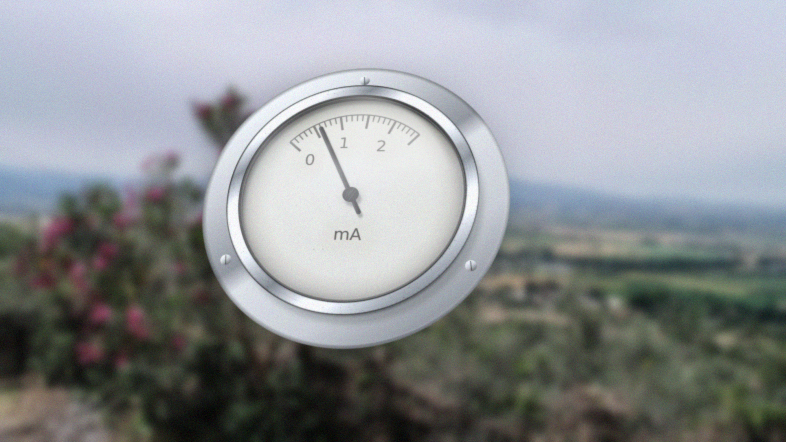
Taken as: 0.6 mA
